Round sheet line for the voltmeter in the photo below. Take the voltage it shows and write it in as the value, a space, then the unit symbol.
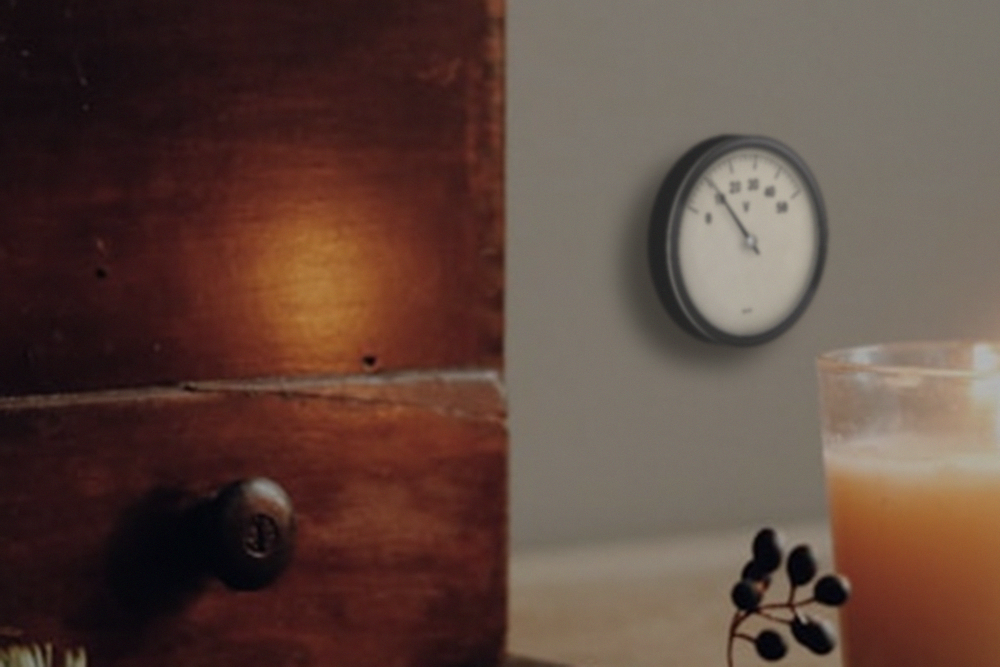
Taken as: 10 V
